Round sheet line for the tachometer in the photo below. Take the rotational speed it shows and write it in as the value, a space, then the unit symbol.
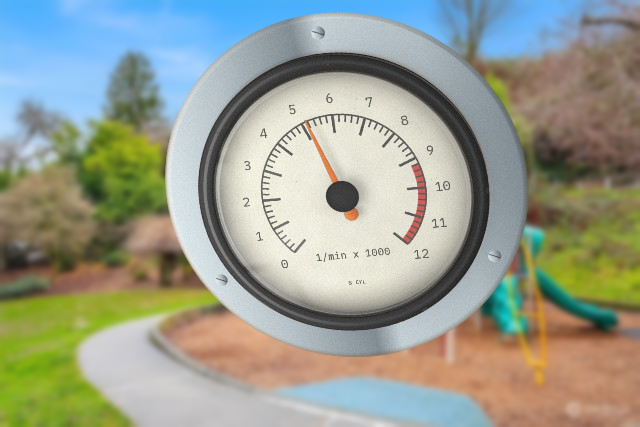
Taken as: 5200 rpm
